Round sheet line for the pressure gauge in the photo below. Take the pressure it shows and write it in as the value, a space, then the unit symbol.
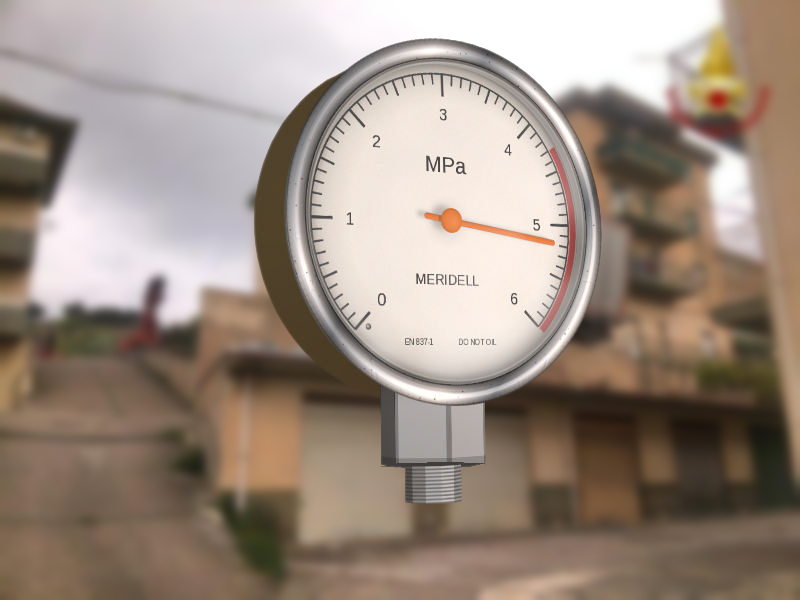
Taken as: 5.2 MPa
